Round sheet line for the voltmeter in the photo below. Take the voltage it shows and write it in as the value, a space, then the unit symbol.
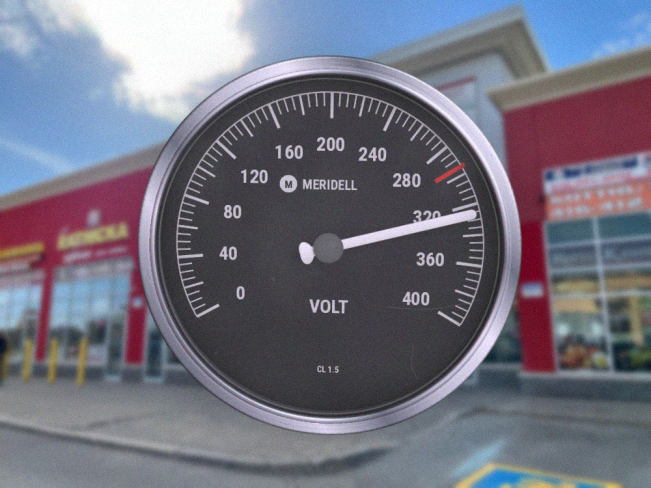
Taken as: 325 V
